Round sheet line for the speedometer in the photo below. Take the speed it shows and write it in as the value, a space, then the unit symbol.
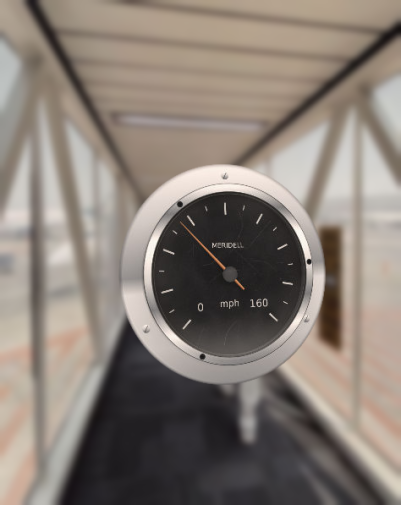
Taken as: 55 mph
